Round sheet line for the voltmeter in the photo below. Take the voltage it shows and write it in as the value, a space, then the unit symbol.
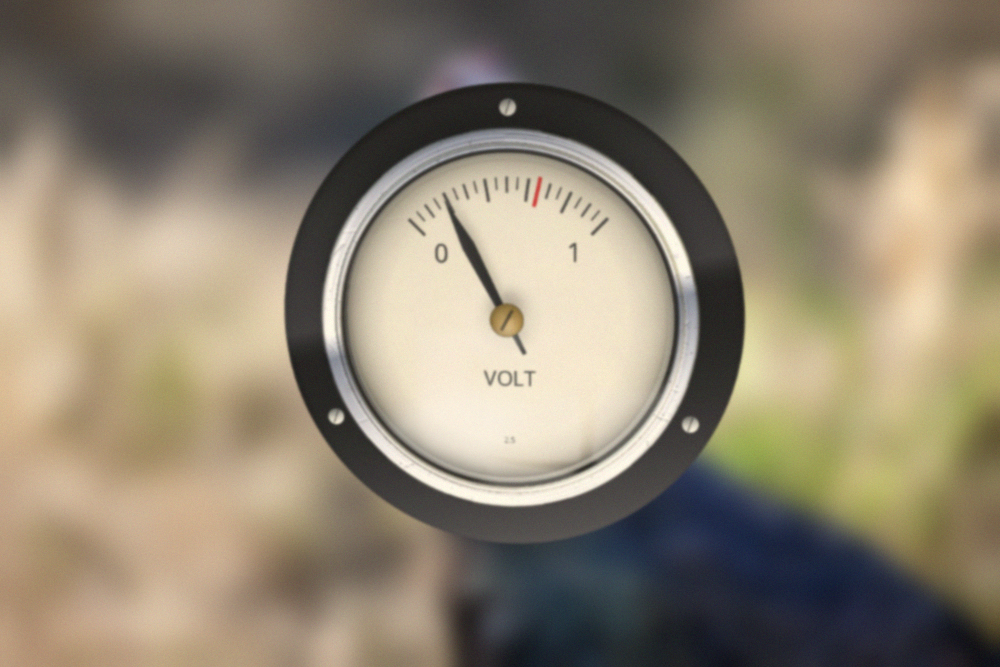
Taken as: 0.2 V
